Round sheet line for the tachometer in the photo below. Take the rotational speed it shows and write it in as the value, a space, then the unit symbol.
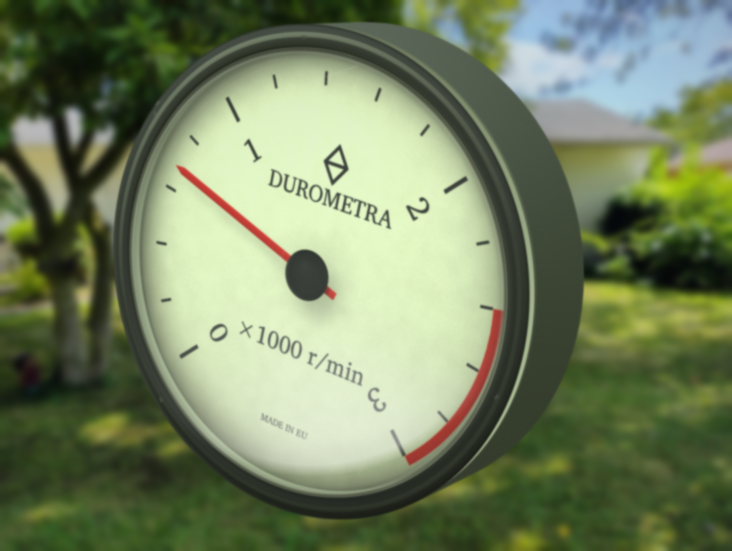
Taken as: 700 rpm
